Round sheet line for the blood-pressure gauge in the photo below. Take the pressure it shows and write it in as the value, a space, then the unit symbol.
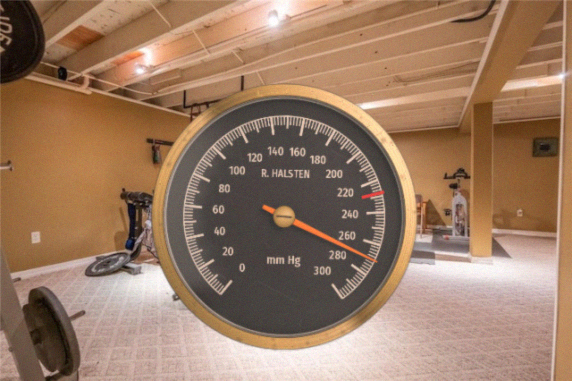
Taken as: 270 mmHg
